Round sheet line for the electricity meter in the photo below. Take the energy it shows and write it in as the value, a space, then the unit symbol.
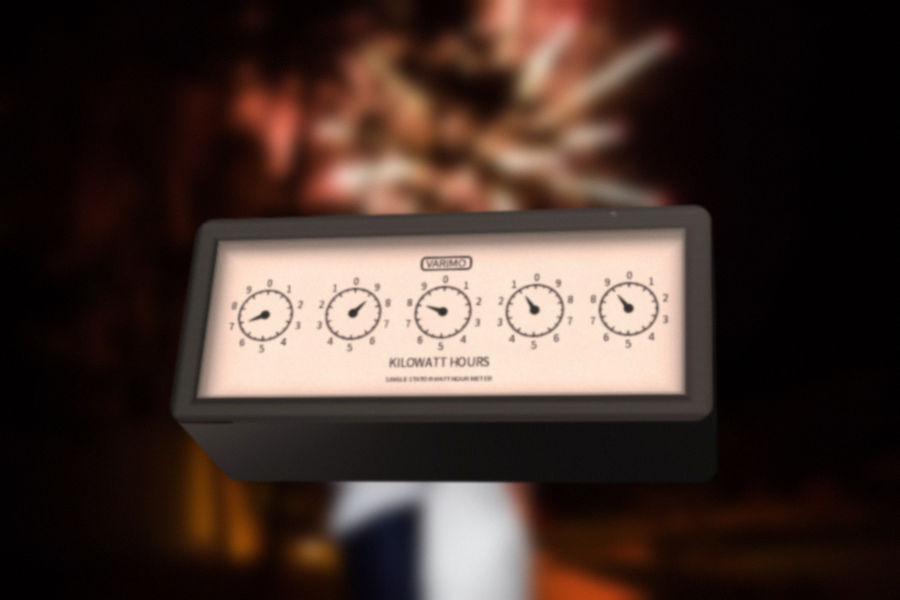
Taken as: 68809 kWh
